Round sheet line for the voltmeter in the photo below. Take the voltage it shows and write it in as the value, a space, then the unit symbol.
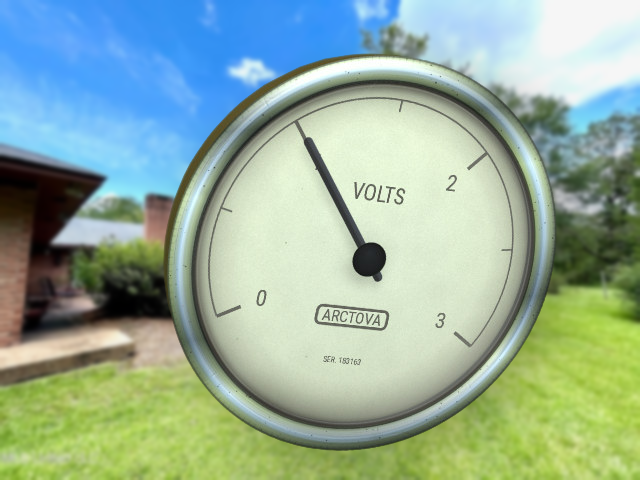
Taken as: 1 V
